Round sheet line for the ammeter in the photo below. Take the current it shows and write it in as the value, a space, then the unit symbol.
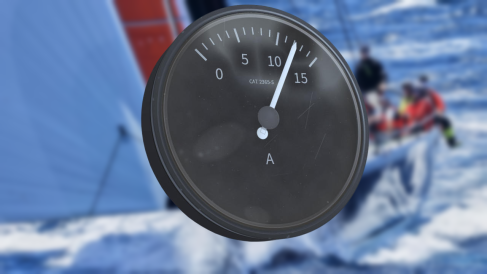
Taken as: 12 A
